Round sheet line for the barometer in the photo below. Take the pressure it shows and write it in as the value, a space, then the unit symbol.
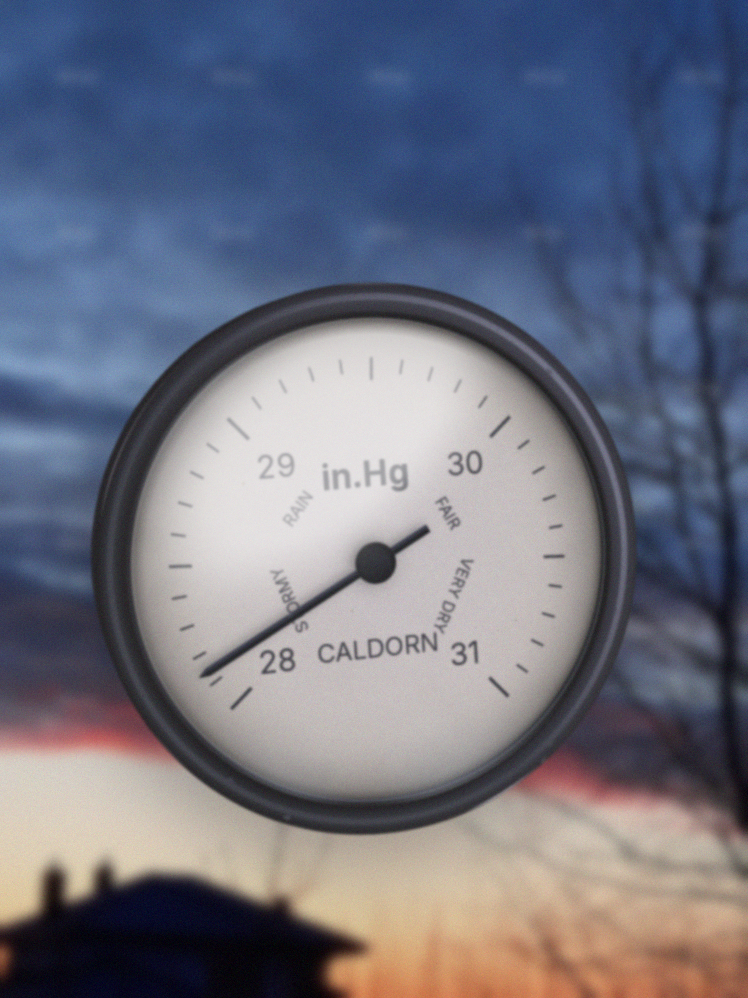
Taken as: 28.15 inHg
